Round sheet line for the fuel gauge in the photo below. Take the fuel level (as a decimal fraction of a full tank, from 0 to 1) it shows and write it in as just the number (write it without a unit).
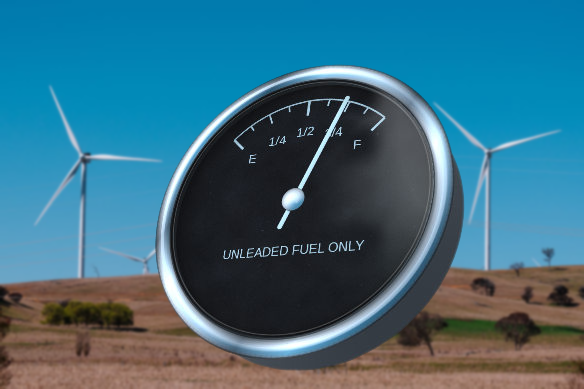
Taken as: 0.75
